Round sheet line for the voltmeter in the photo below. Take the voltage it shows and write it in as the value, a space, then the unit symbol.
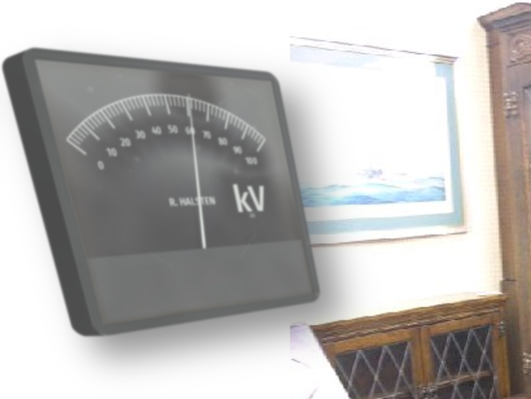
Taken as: 60 kV
